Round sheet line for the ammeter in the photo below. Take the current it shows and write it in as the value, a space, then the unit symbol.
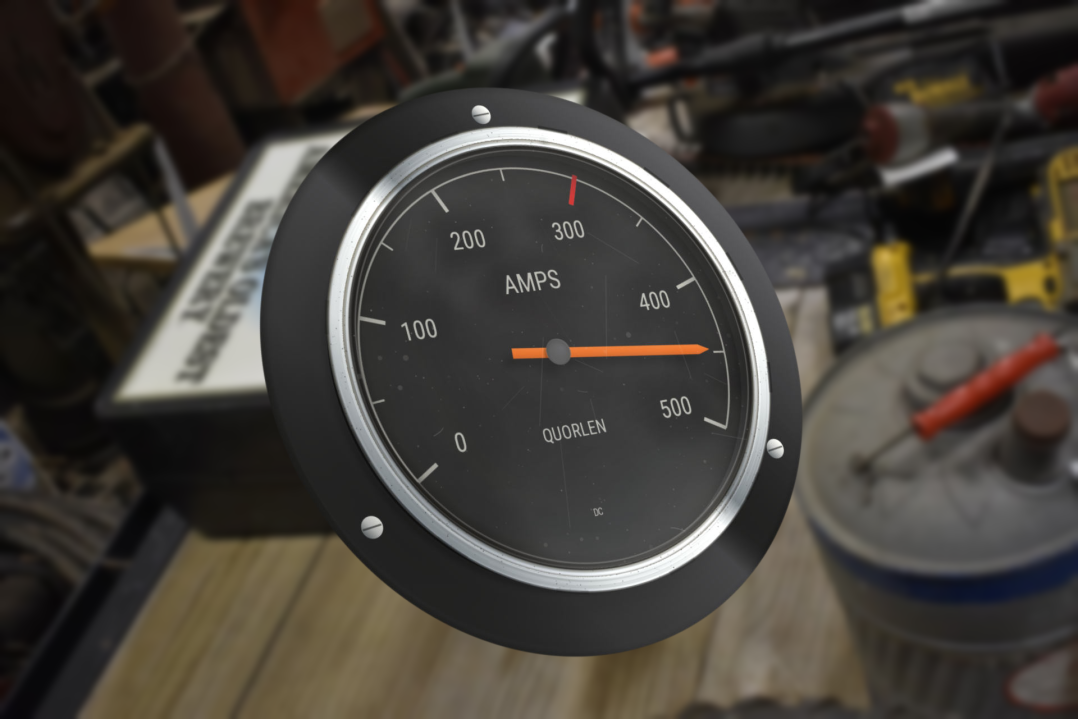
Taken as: 450 A
